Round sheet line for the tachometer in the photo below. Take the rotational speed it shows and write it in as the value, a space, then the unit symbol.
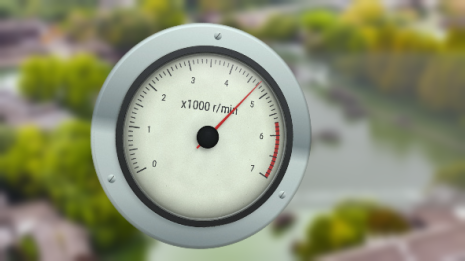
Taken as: 4700 rpm
